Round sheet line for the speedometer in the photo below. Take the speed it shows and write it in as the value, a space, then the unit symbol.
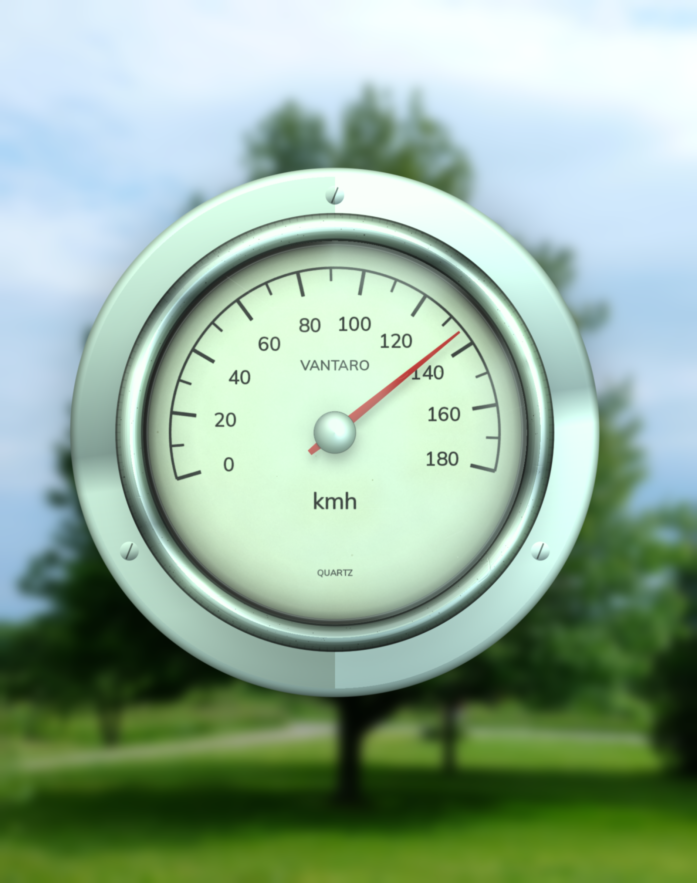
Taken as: 135 km/h
